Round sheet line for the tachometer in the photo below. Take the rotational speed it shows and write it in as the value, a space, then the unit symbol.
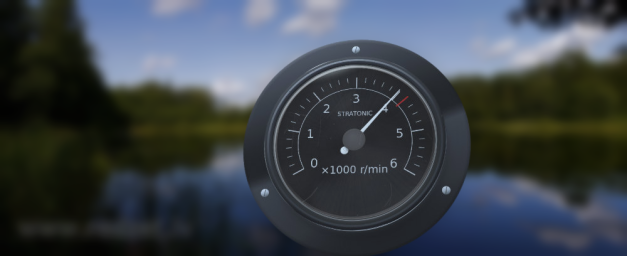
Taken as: 4000 rpm
